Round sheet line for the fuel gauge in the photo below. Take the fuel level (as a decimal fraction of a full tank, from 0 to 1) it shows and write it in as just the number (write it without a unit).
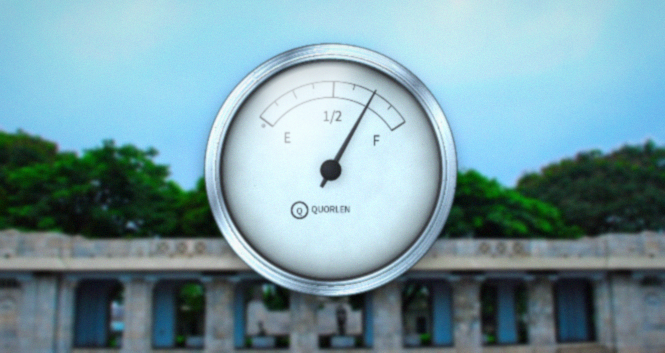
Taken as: 0.75
